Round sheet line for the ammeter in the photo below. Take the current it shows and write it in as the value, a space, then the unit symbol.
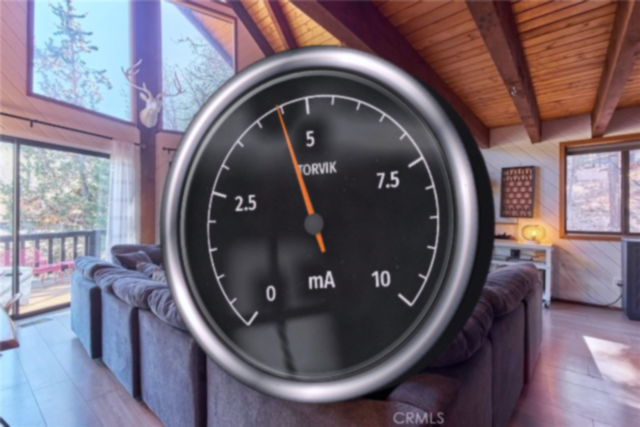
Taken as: 4.5 mA
